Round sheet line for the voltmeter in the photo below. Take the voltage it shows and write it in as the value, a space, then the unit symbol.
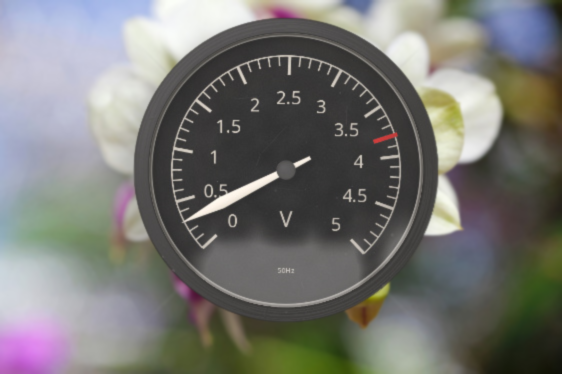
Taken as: 0.3 V
